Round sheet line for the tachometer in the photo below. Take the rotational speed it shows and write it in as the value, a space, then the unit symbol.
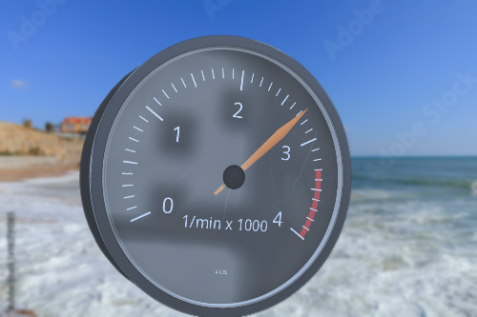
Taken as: 2700 rpm
